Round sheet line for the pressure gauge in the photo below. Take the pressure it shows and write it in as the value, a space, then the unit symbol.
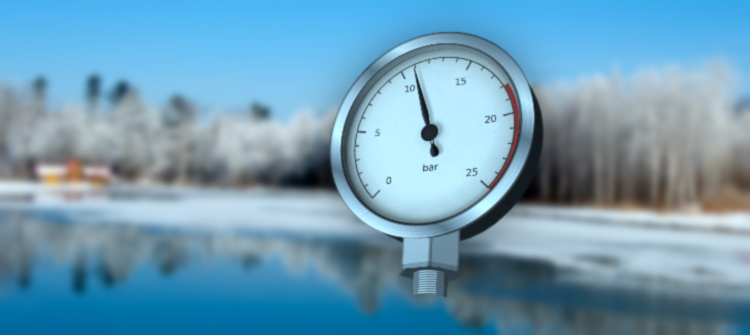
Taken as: 11 bar
